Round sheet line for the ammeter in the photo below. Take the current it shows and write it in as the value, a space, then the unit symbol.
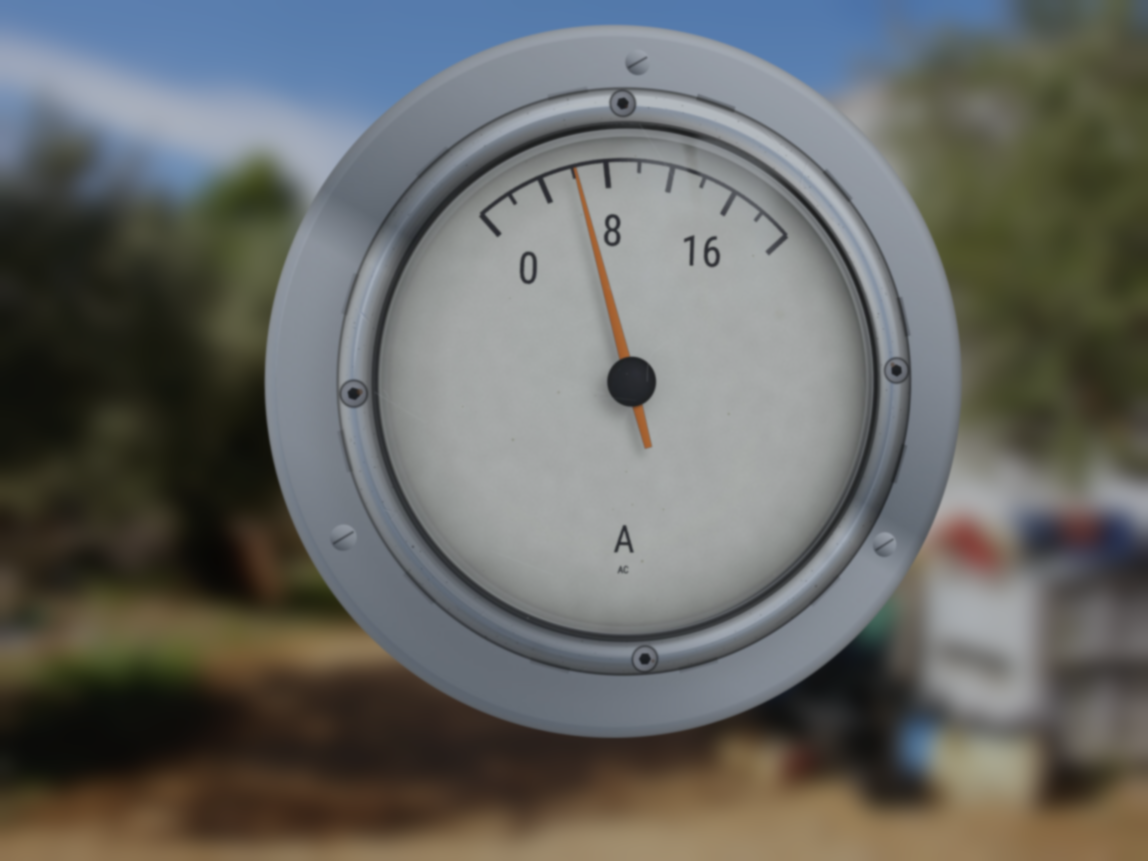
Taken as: 6 A
